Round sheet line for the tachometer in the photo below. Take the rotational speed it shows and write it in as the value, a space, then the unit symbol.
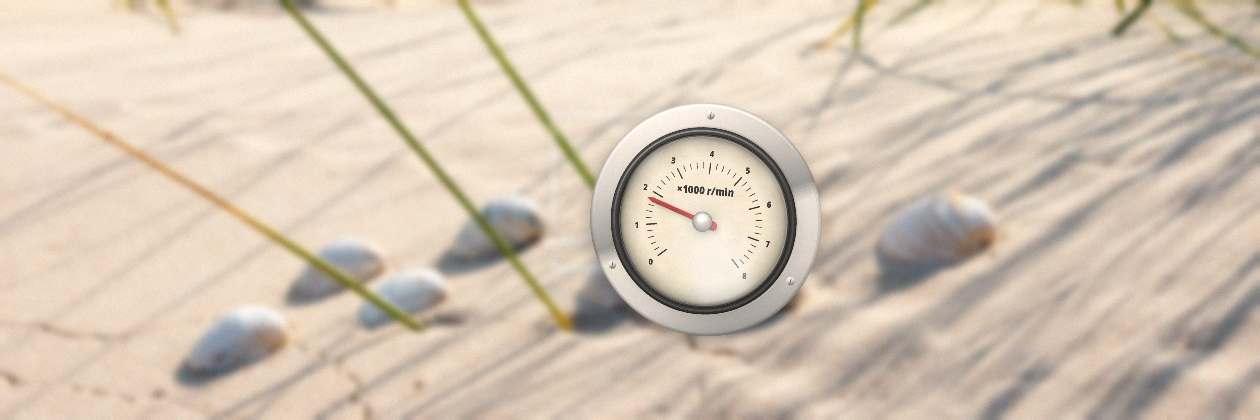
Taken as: 1800 rpm
